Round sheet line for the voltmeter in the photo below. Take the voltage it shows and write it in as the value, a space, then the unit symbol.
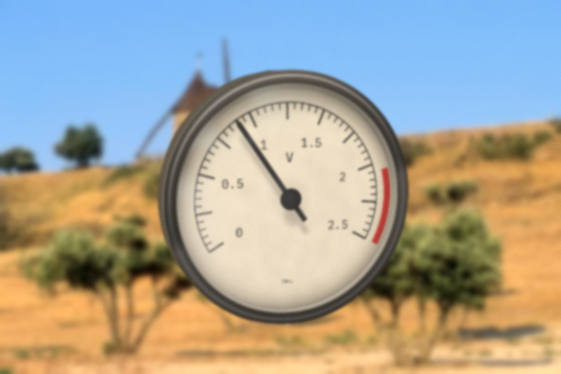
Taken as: 0.9 V
